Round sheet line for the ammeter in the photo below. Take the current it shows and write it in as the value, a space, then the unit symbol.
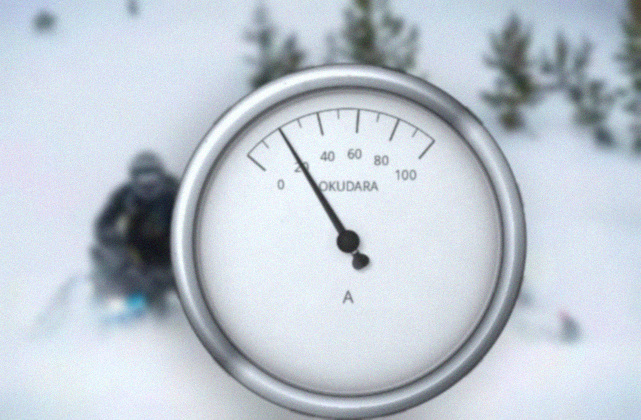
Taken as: 20 A
